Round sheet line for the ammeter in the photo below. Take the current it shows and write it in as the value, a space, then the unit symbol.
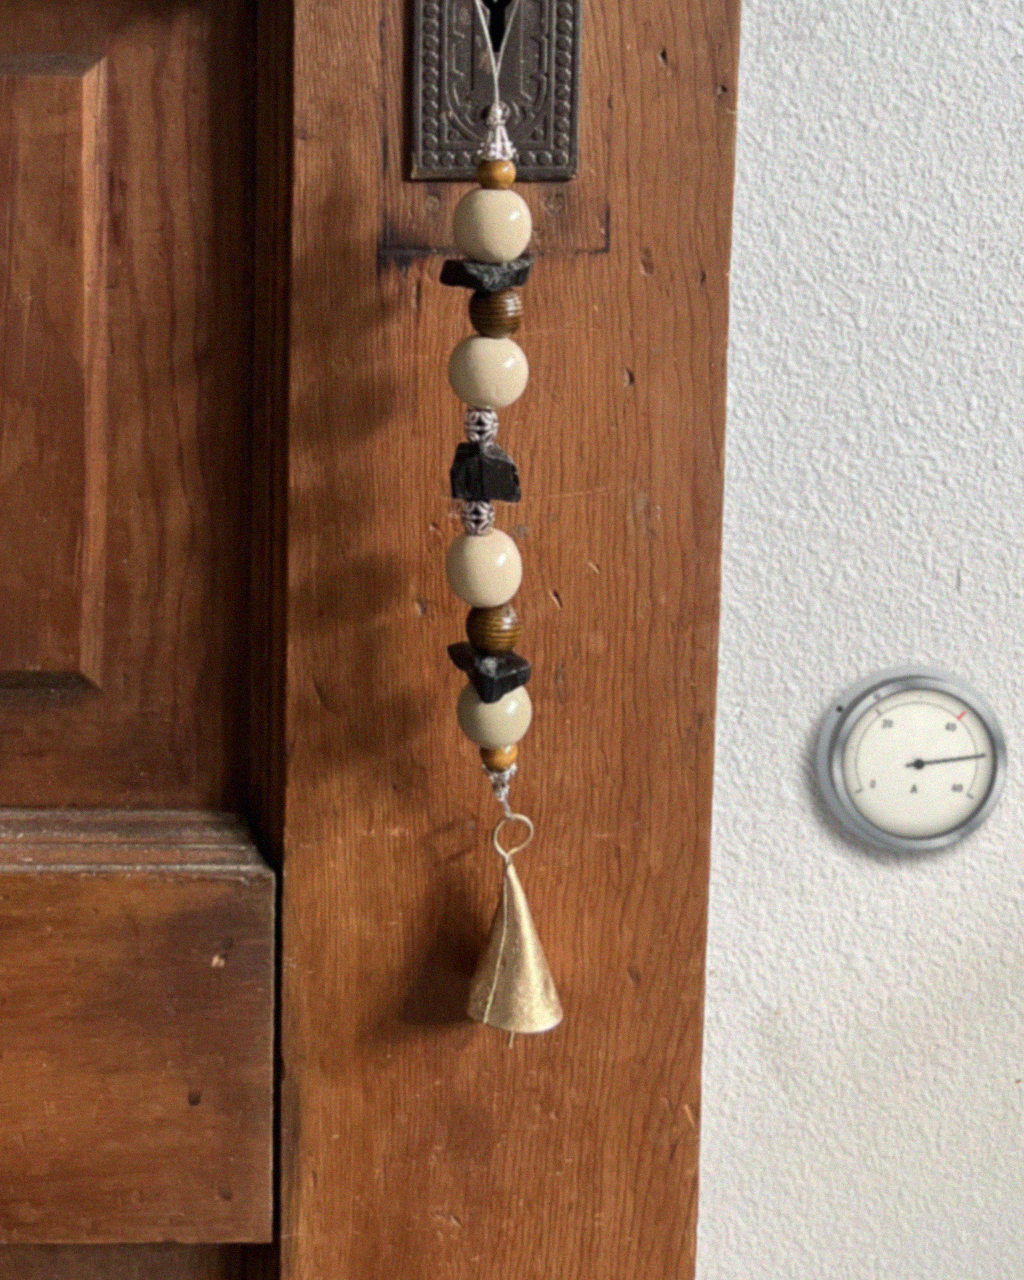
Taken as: 50 A
